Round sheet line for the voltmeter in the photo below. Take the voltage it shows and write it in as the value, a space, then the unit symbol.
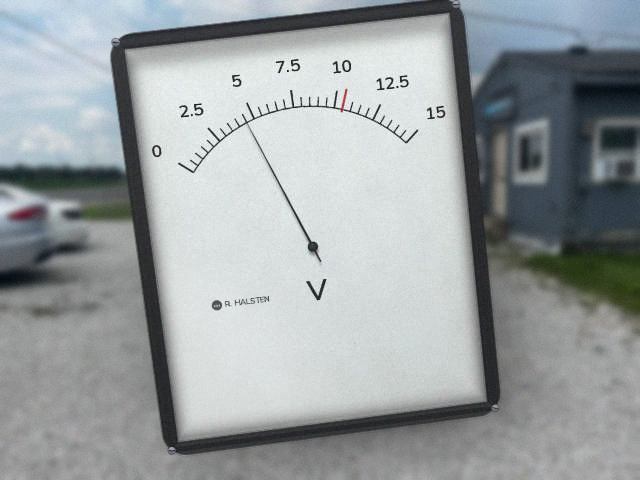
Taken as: 4.5 V
